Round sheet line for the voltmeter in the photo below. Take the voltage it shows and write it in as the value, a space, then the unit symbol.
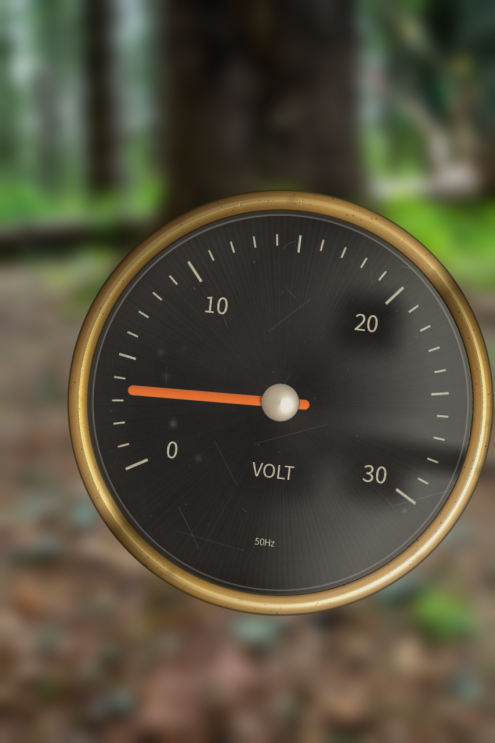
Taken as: 3.5 V
